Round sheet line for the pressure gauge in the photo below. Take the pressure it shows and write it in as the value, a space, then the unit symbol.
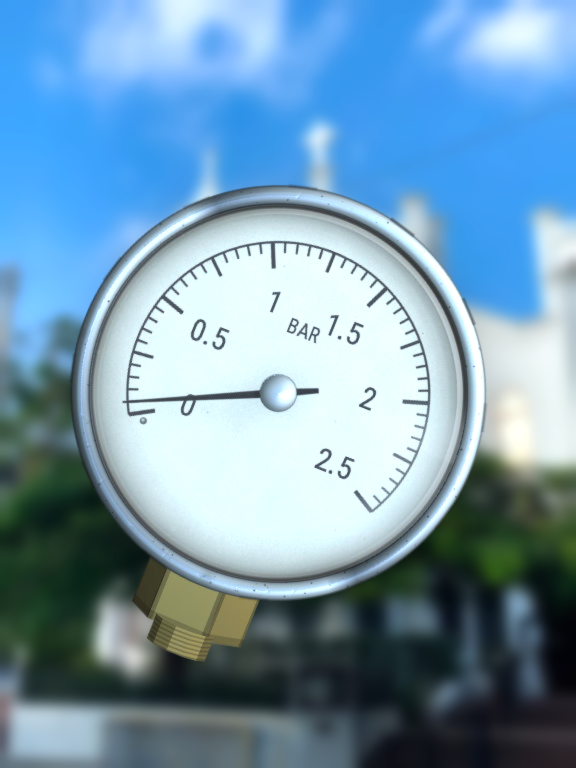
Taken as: 0.05 bar
